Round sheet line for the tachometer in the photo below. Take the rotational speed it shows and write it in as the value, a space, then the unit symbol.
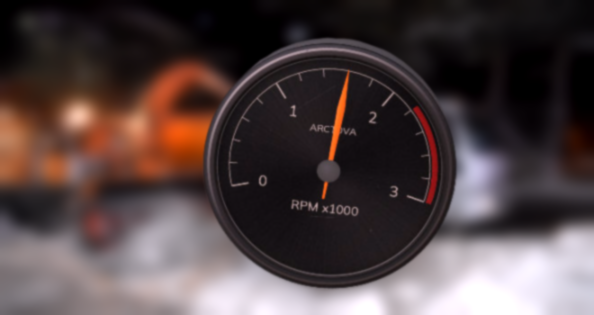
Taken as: 1600 rpm
